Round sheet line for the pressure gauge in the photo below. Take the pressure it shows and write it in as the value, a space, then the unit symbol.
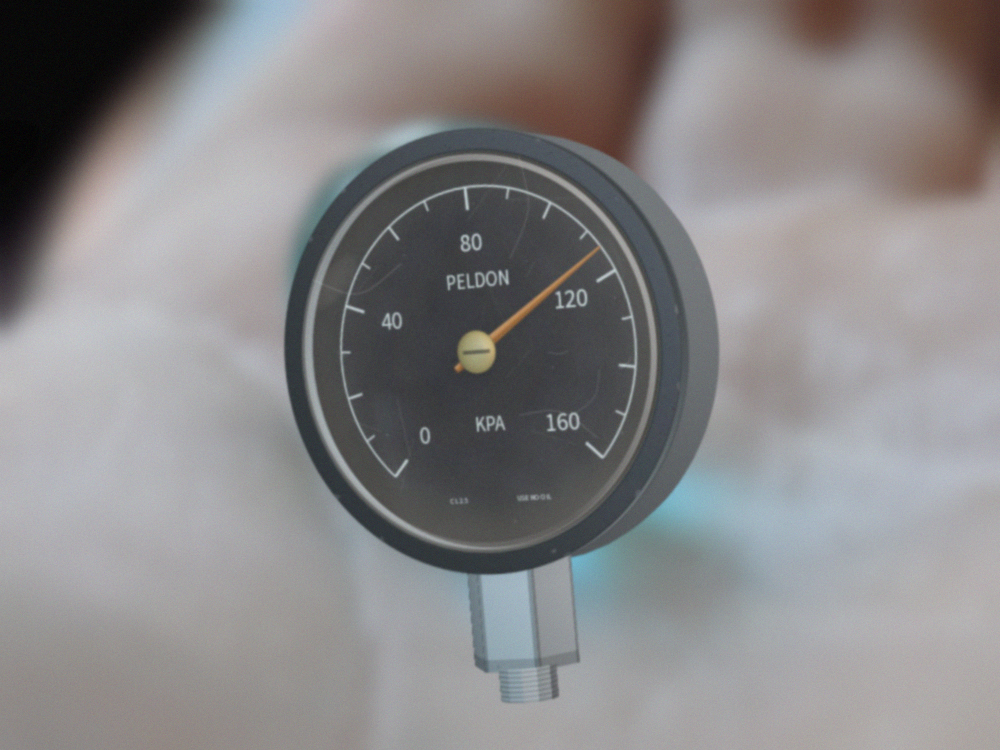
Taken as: 115 kPa
